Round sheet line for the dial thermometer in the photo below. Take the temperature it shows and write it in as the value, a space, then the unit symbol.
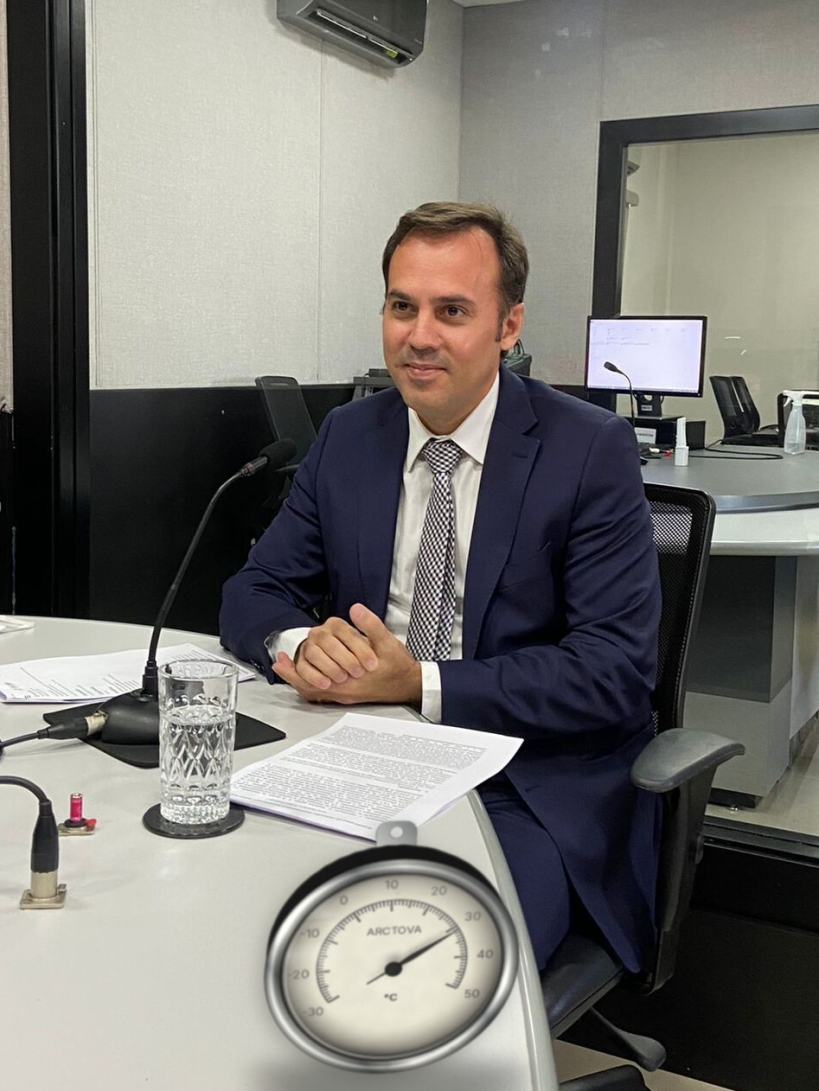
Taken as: 30 °C
